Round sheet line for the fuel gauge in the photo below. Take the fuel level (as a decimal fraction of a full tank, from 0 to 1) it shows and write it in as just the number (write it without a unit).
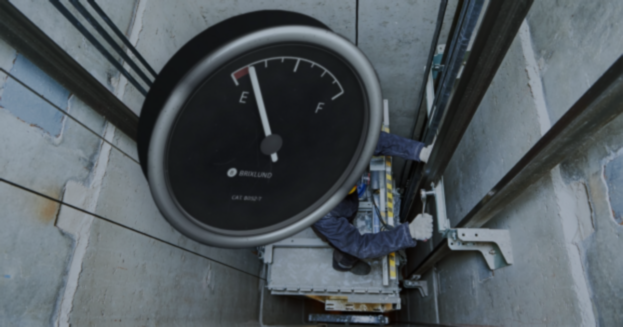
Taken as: 0.125
